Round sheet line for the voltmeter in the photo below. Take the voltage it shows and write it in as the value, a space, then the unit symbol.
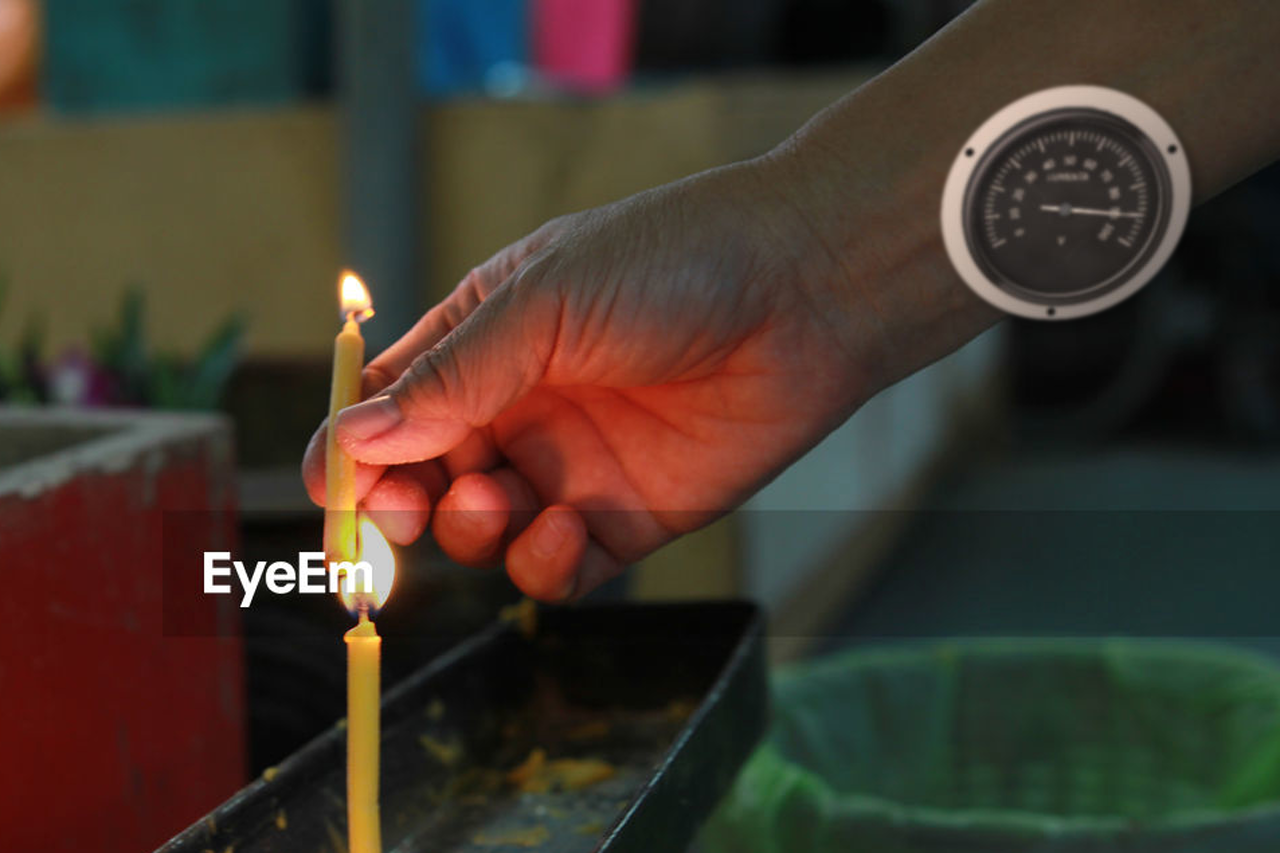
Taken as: 90 V
